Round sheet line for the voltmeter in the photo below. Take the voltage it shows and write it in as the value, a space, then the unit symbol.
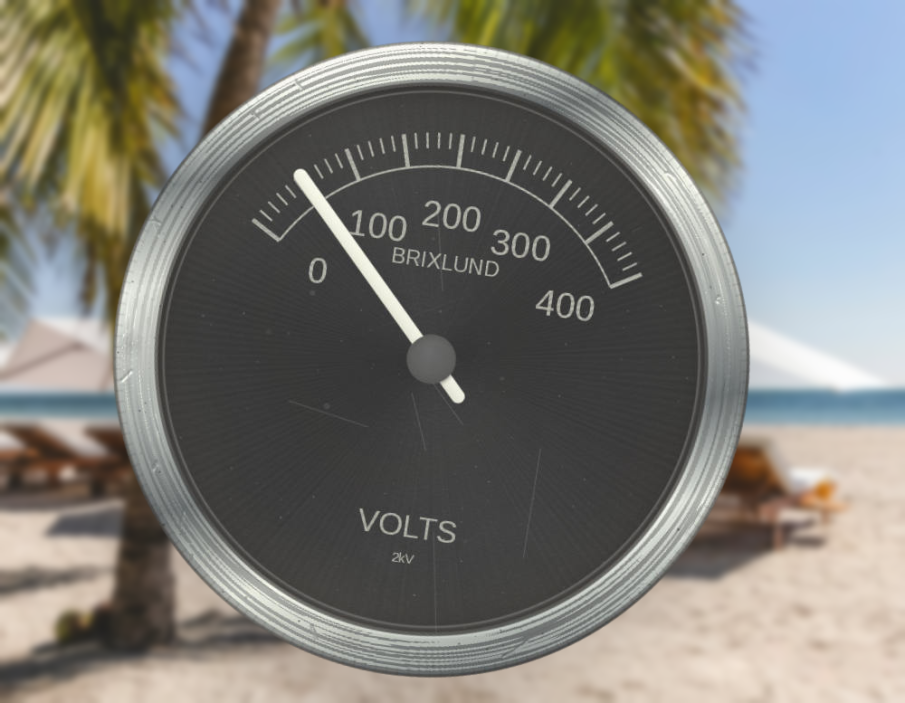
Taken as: 55 V
